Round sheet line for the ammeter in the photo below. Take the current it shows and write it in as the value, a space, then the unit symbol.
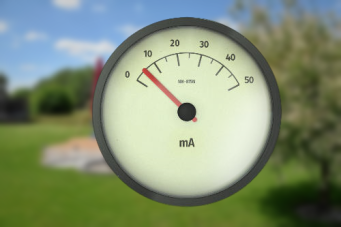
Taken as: 5 mA
